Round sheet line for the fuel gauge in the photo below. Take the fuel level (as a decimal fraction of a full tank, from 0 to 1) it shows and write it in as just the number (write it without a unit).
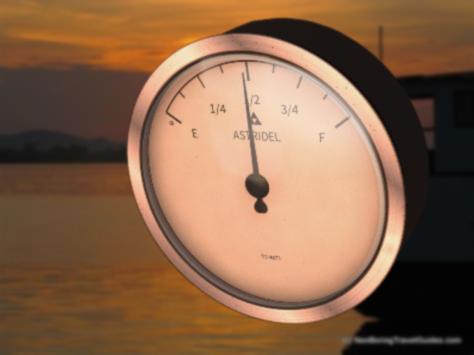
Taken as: 0.5
